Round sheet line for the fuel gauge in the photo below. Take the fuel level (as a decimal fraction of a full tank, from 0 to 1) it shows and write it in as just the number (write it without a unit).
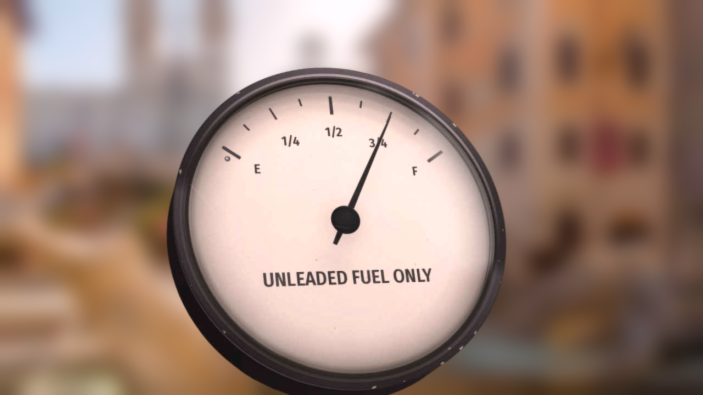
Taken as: 0.75
